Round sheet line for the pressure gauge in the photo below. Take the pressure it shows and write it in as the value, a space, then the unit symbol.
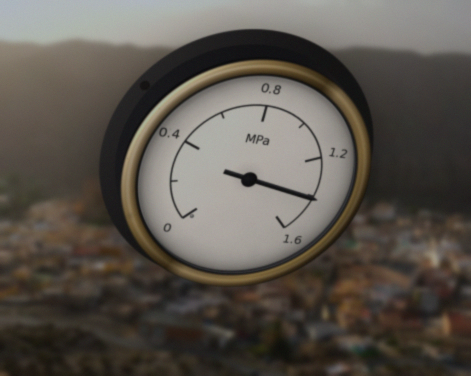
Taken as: 1.4 MPa
